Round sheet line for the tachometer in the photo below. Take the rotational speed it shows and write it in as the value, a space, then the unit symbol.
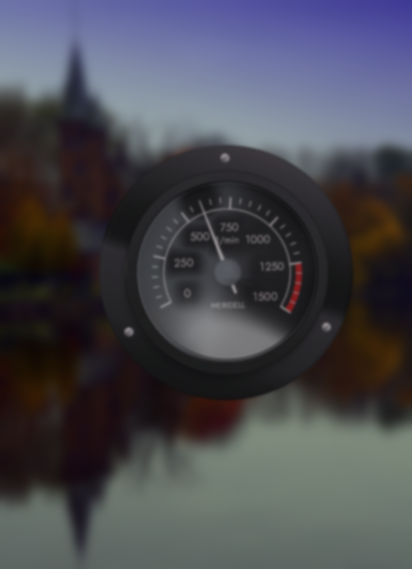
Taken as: 600 rpm
